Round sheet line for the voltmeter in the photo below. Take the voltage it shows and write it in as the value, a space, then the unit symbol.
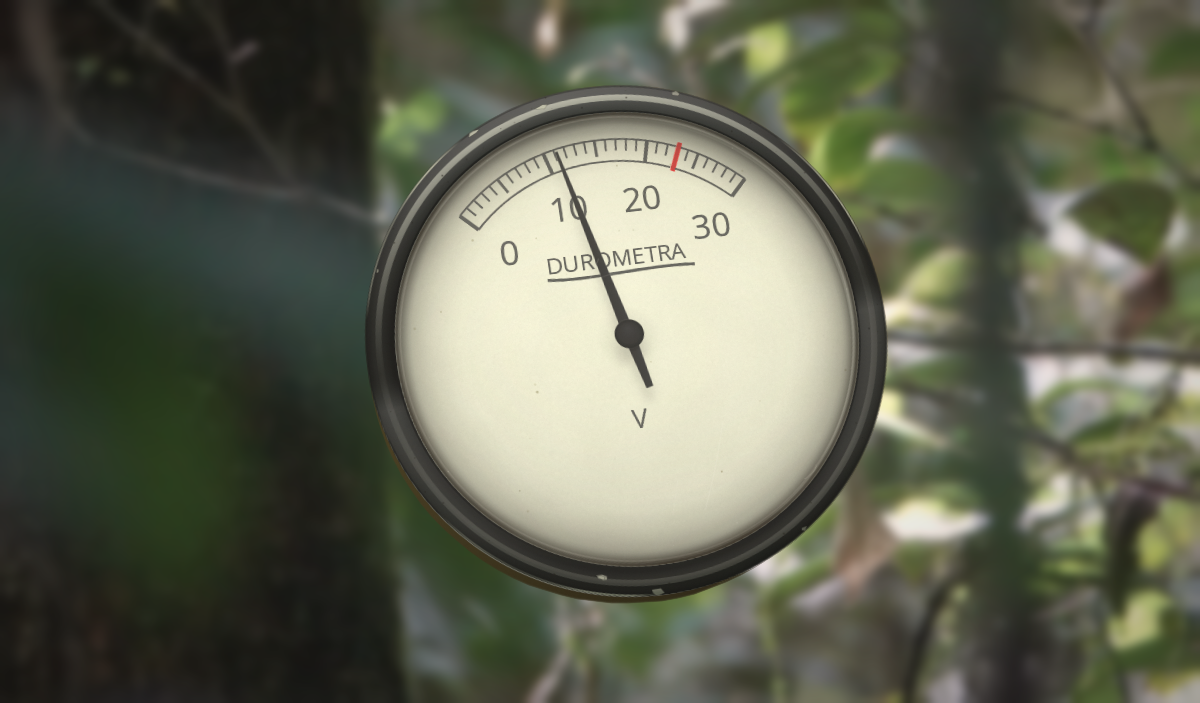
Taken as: 11 V
